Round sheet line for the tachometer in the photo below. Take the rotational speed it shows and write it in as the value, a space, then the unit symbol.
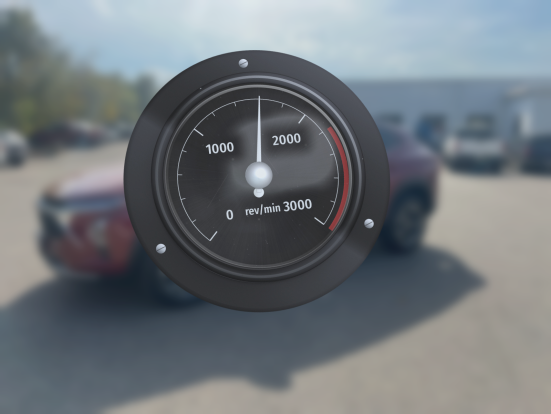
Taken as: 1600 rpm
